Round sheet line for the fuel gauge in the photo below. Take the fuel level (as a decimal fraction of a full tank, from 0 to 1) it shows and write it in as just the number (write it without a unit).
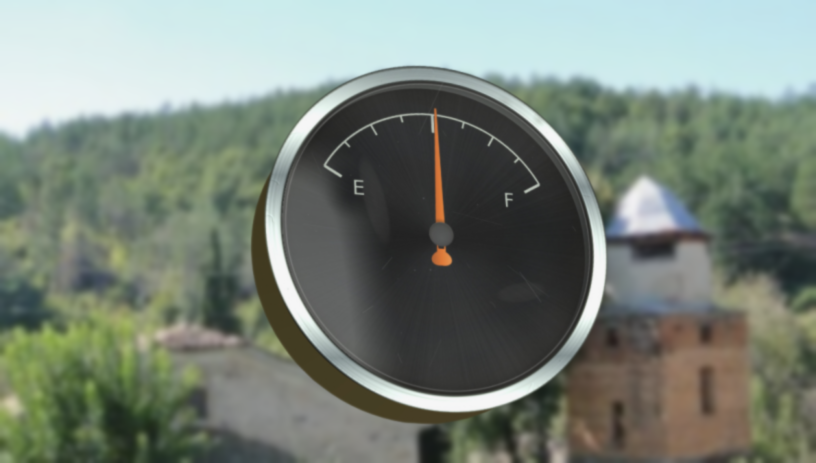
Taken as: 0.5
